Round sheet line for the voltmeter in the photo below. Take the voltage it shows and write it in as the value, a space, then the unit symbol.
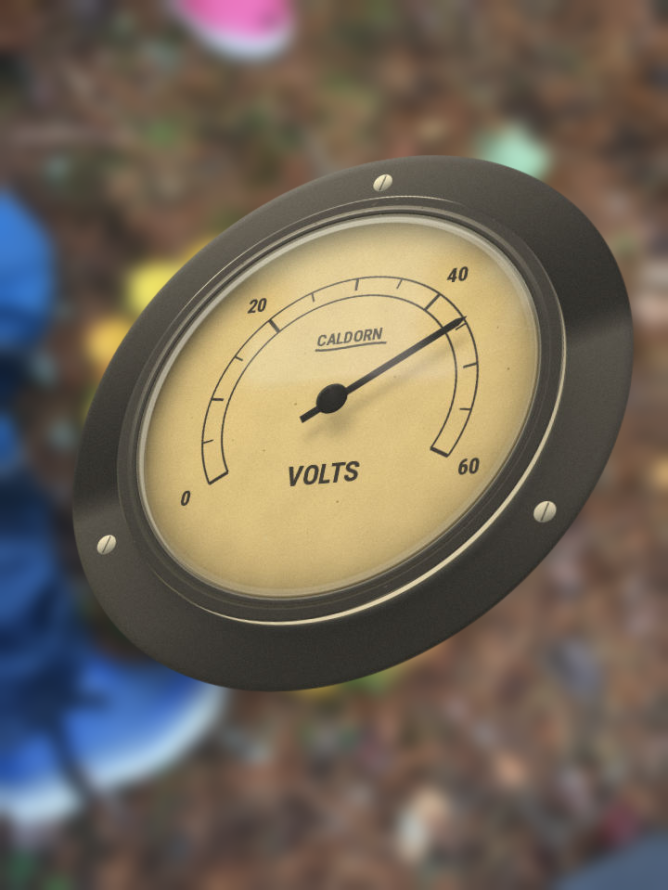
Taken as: 45 V
